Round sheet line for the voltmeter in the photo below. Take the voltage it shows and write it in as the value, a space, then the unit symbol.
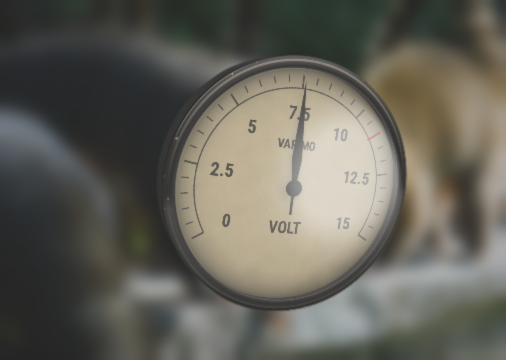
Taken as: 7.5 V
